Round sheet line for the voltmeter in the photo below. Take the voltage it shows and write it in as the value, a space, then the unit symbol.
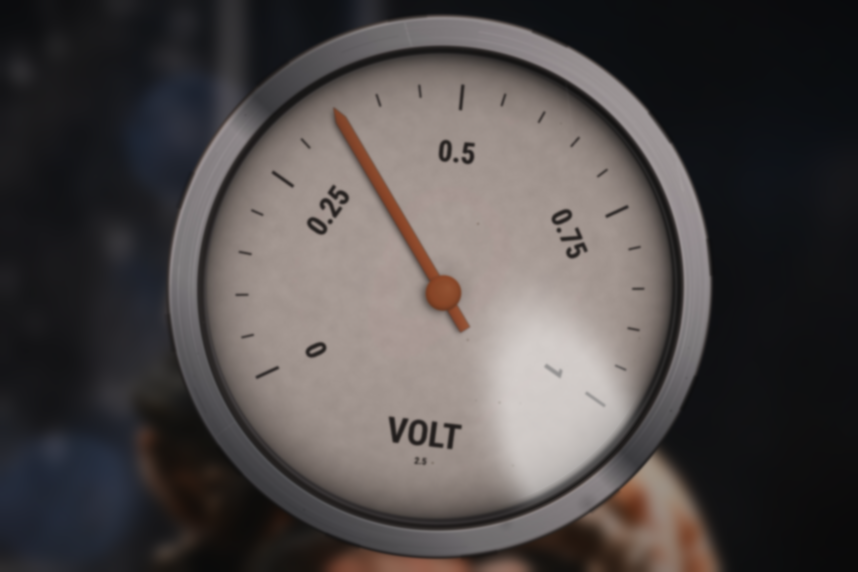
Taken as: 0.35 V
